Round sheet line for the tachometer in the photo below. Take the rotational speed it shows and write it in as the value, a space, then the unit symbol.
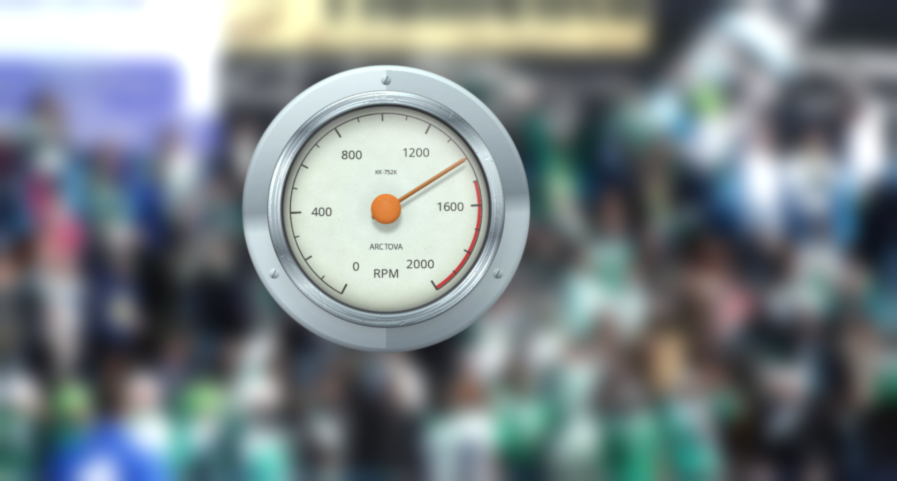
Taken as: 1400 rpm
